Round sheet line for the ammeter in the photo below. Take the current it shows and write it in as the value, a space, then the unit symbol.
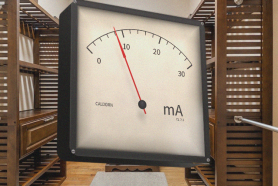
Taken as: 8 mA
